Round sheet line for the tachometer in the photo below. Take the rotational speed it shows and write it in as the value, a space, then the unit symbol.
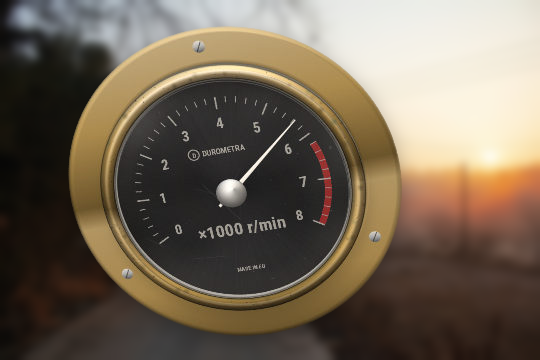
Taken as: 5600 rpm
